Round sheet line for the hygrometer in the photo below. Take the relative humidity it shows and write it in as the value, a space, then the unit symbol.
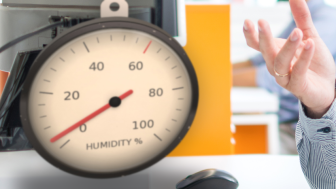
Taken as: 4 %
